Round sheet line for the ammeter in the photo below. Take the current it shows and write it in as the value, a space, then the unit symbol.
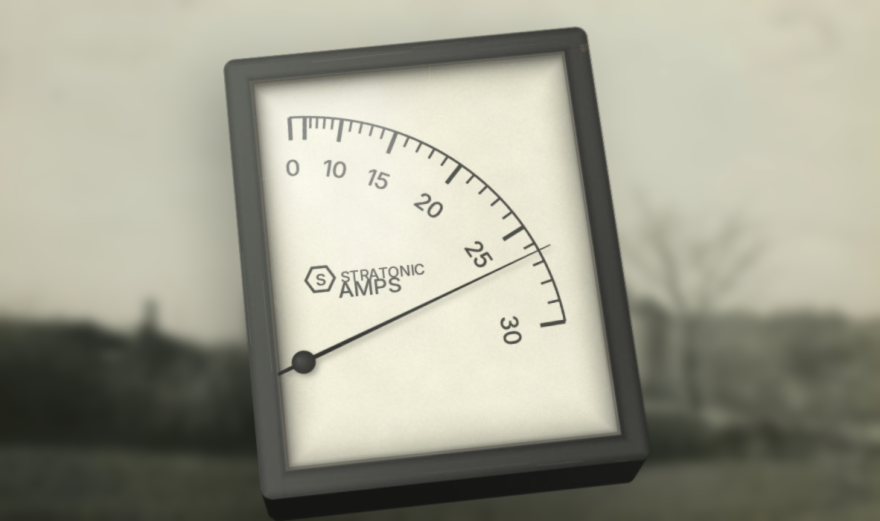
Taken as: 26.5 A
